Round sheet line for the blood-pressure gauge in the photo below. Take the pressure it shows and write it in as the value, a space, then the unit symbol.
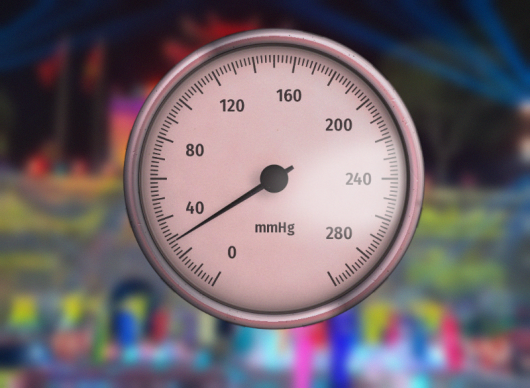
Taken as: 28 mmHg
